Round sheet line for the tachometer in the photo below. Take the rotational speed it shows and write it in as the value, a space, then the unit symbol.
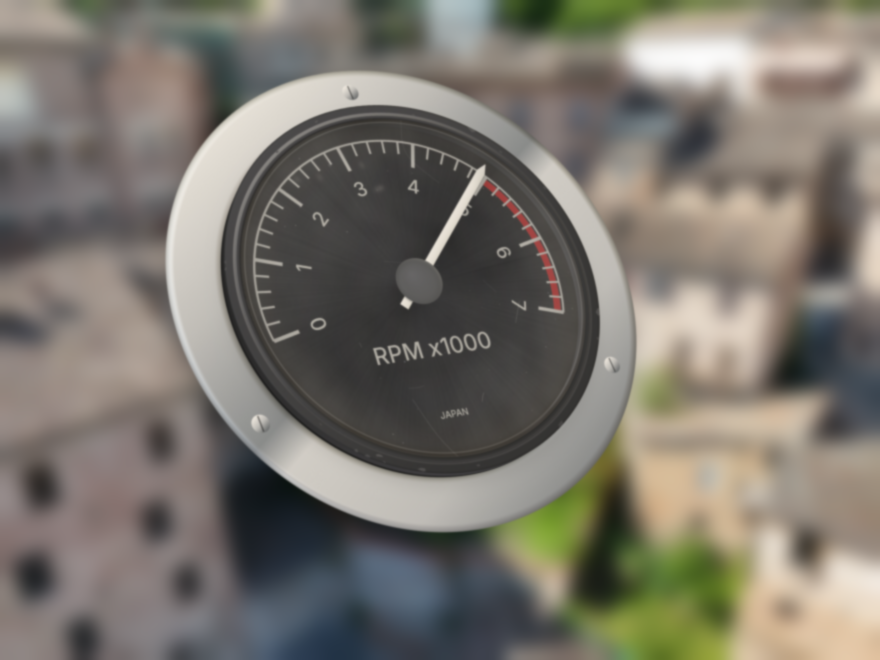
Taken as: 4900 rpm
